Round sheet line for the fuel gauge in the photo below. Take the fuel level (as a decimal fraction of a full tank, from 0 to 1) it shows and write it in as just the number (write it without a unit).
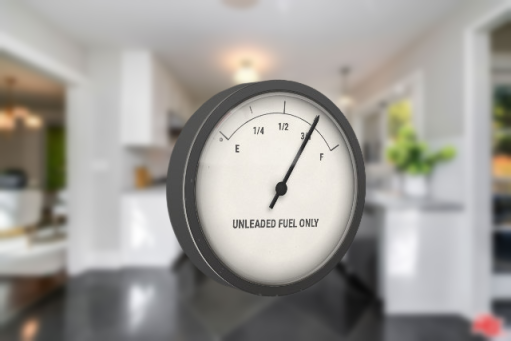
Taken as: 0.75
